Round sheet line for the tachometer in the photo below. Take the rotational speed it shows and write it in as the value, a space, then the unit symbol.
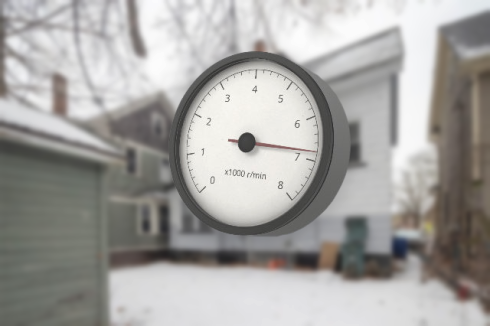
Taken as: 6800 rpm
